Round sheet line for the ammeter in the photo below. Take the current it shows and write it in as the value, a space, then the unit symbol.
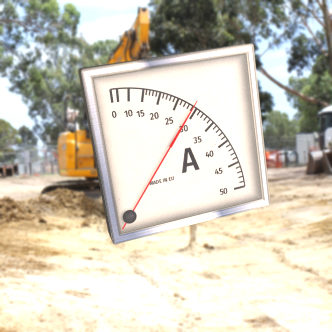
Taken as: 29 A
